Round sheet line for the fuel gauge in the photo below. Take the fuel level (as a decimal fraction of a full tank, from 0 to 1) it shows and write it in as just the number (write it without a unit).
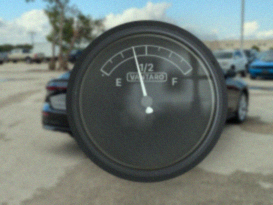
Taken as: 0.375
